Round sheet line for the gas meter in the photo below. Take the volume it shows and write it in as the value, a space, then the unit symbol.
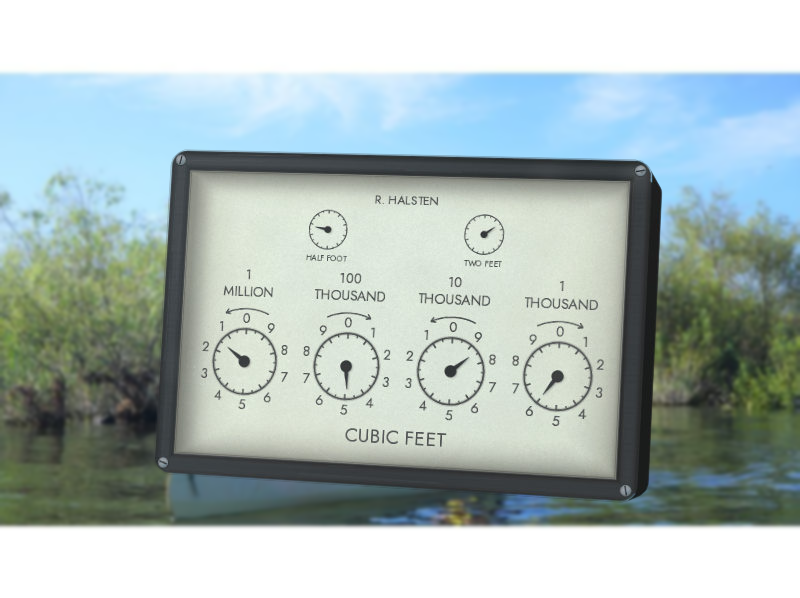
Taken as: 148600 ft³
